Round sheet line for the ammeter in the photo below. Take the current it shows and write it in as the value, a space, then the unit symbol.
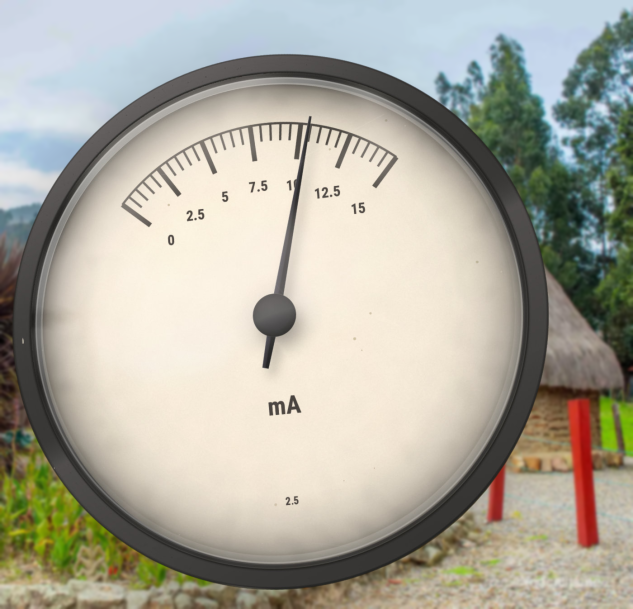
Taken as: 10.5 mA
